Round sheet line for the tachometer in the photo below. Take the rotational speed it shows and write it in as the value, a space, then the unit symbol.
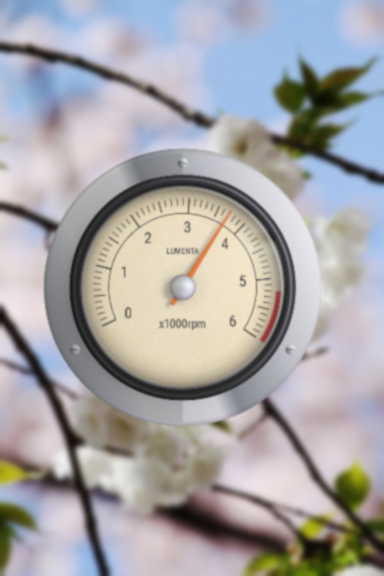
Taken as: 3700 rpm
